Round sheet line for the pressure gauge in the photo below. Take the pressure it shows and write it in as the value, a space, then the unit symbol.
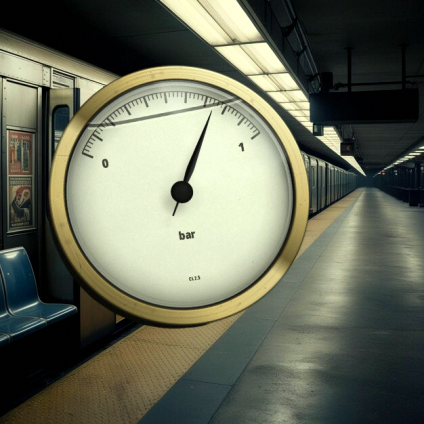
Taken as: 0.74 bar
